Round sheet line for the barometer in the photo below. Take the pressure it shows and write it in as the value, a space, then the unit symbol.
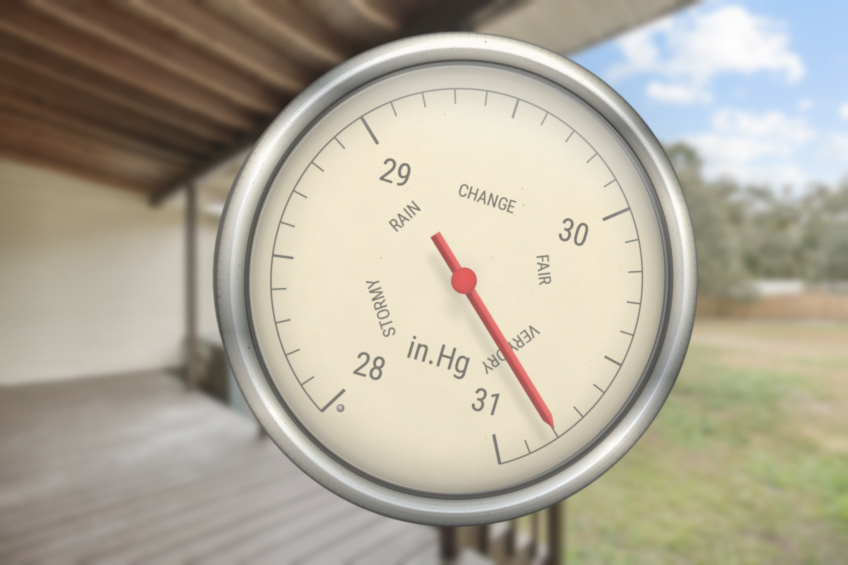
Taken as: 30.8 inHg
